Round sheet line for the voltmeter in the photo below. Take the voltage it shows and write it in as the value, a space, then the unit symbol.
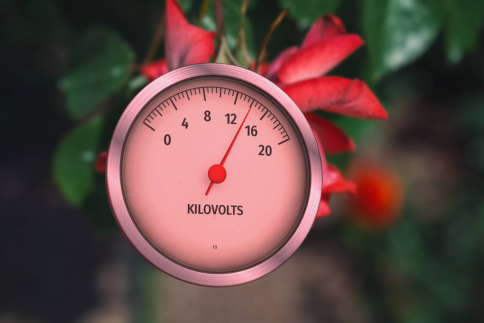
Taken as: 14 kV
